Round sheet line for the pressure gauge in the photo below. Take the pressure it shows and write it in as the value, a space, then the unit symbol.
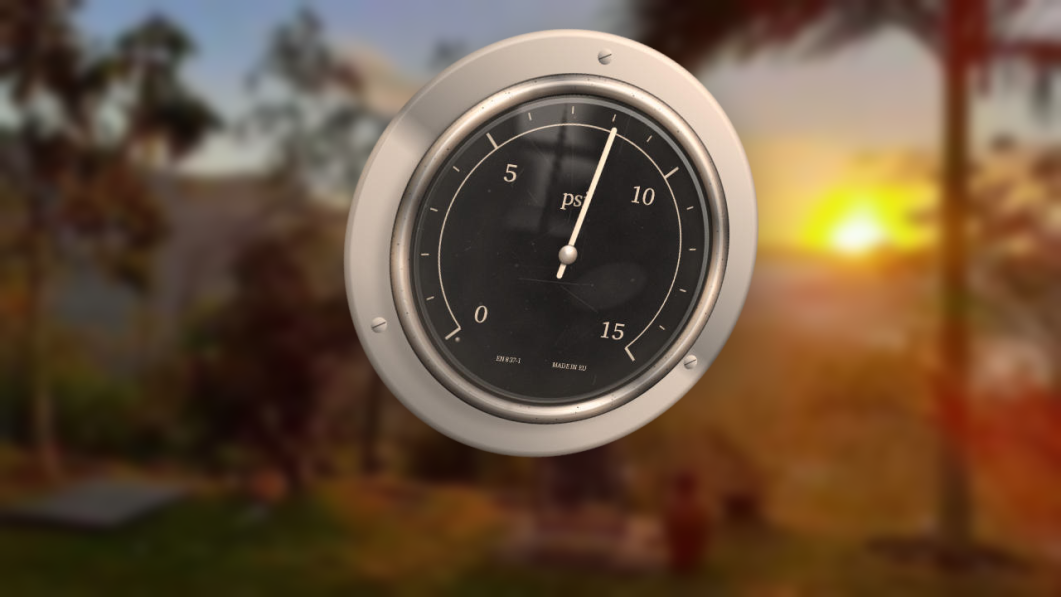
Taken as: 8 psi
